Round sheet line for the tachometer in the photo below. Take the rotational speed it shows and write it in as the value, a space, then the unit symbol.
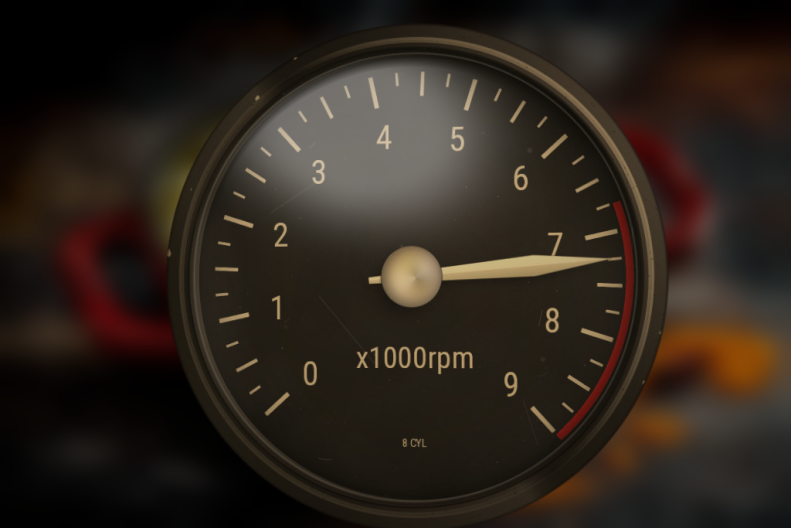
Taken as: 7250 rpm
